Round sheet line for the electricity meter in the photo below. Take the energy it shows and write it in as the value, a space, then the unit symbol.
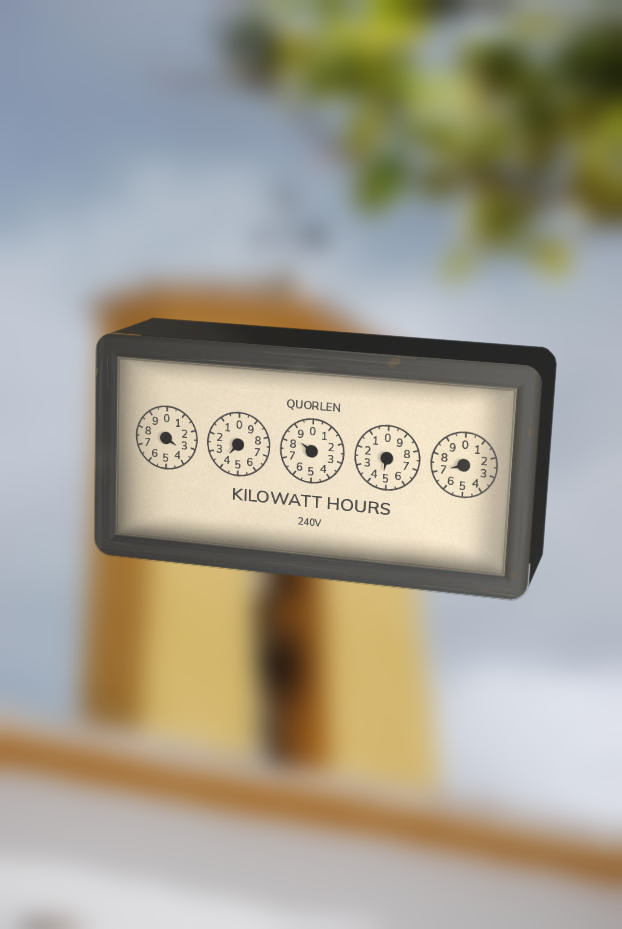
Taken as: 33847 kWh
